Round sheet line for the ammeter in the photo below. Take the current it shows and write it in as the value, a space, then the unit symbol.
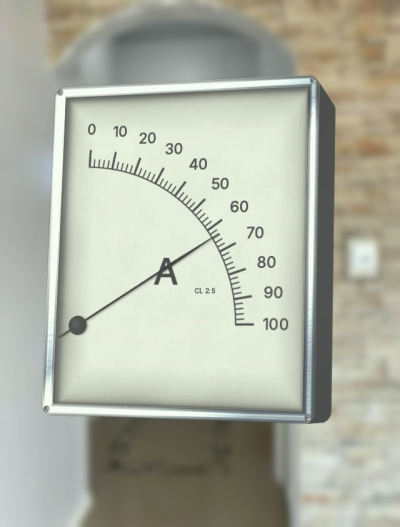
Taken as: 64 A
